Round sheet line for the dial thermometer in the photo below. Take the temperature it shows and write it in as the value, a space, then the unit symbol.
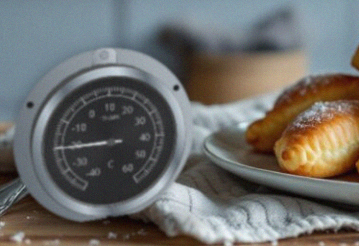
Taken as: -20 °C
